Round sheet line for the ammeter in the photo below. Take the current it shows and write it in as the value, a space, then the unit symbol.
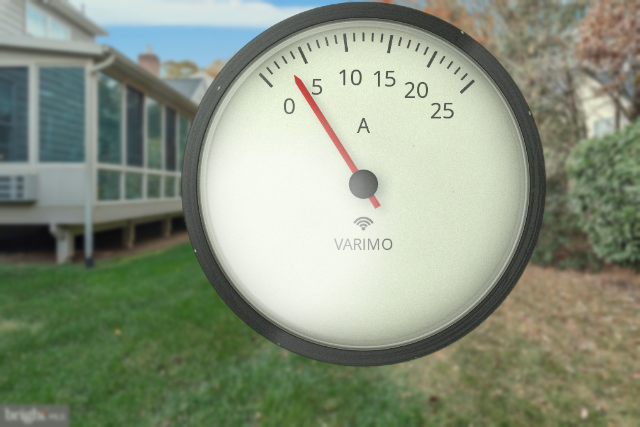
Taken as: 3 A
